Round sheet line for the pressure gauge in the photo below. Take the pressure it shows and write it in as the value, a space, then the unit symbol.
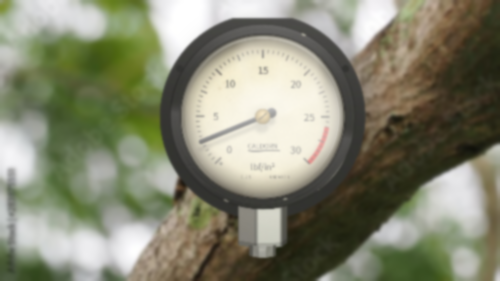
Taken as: 2.5 psi
